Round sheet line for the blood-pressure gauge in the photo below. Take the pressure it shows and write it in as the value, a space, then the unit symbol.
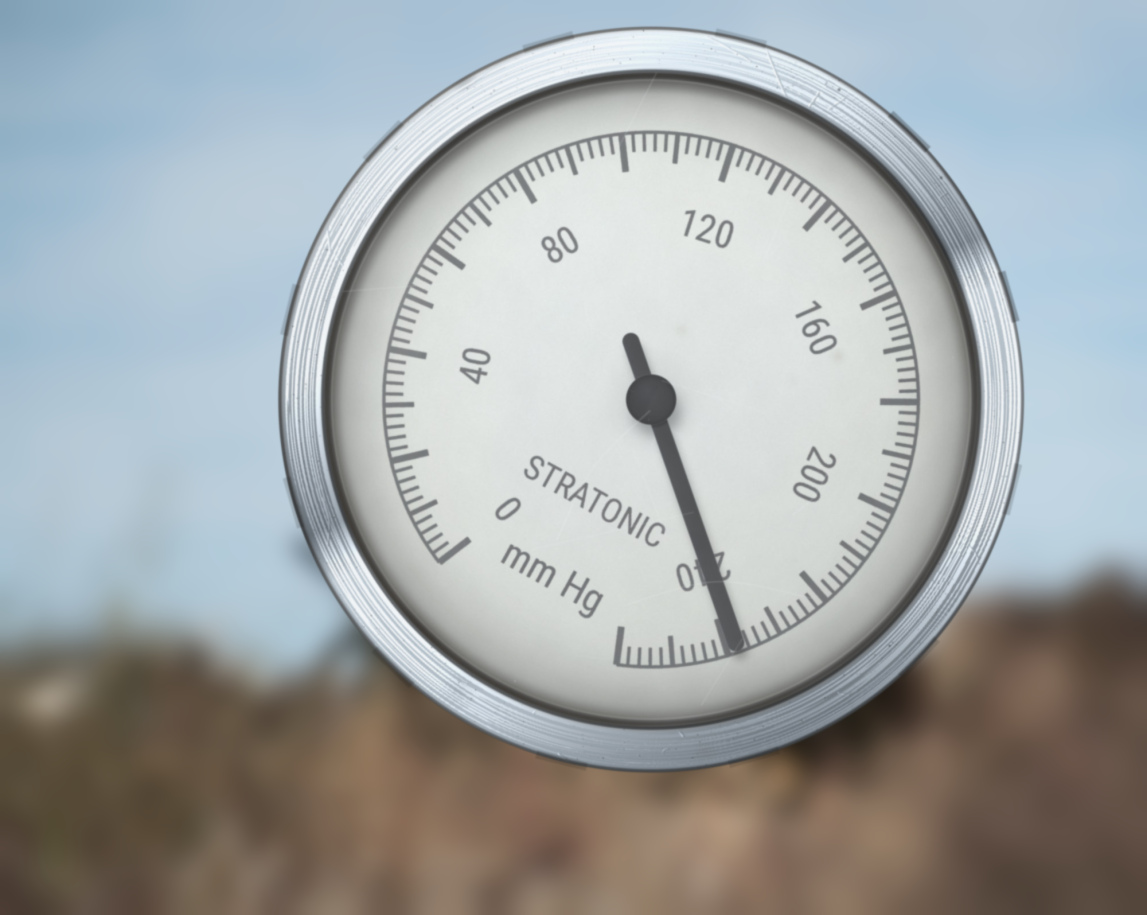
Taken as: 238 mmHg
